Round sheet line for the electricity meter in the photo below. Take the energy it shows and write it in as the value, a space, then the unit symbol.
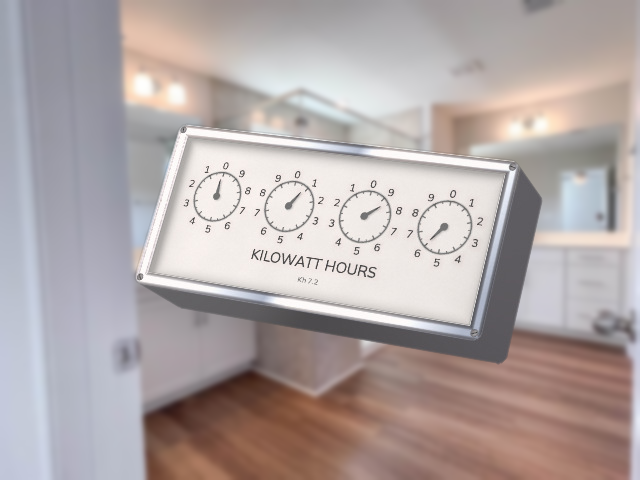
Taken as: 86 kWh
